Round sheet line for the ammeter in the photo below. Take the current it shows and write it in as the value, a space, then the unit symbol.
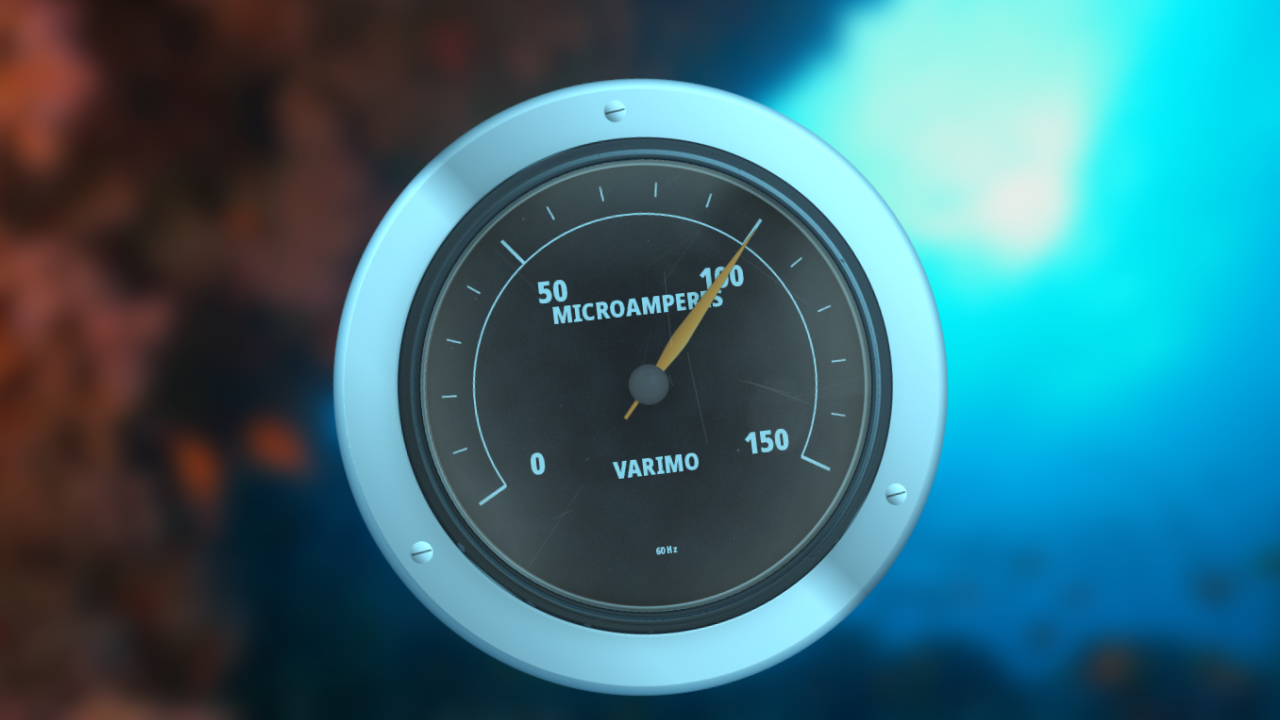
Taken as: 100 µA
